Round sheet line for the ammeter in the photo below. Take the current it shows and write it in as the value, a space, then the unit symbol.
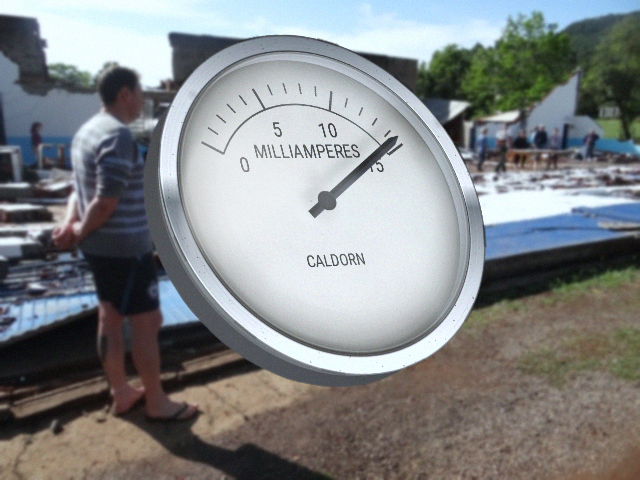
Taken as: 14.5 mA
